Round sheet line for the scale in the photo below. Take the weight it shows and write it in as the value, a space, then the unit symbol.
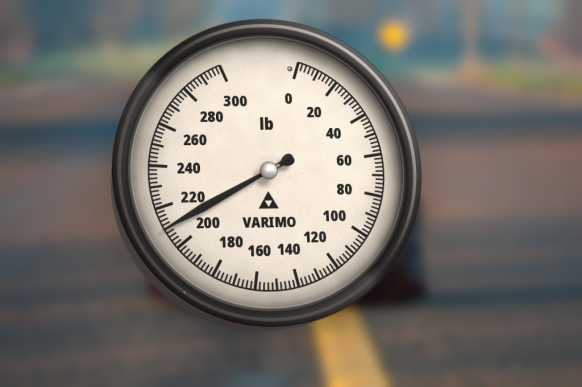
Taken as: 210 lb
